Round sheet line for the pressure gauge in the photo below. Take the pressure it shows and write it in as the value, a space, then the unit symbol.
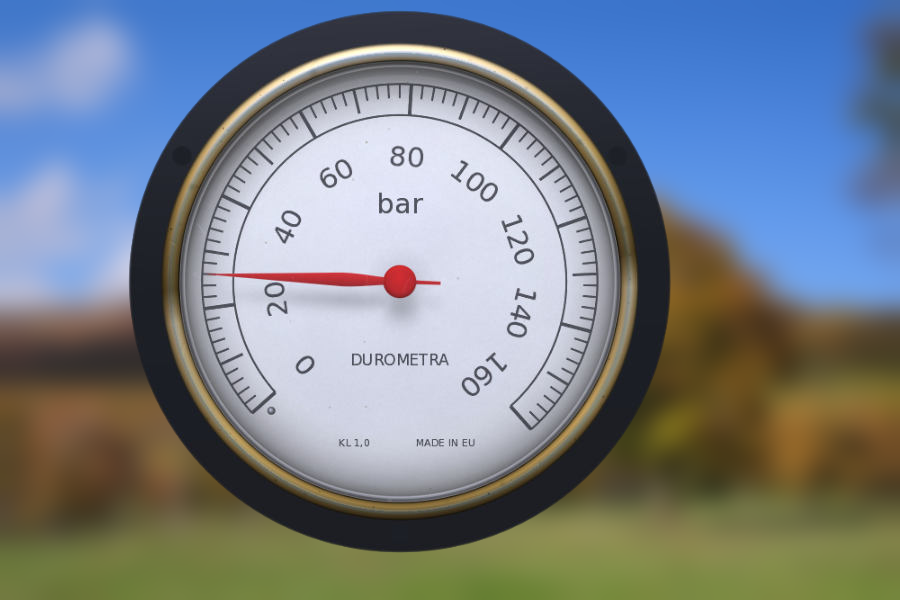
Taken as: 26 bar
